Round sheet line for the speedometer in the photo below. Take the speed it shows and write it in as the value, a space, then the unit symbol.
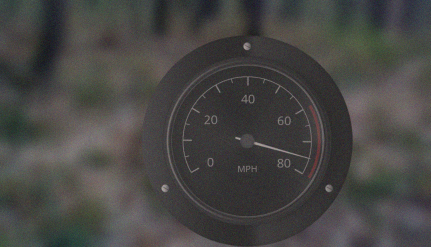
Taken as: 75 mph
